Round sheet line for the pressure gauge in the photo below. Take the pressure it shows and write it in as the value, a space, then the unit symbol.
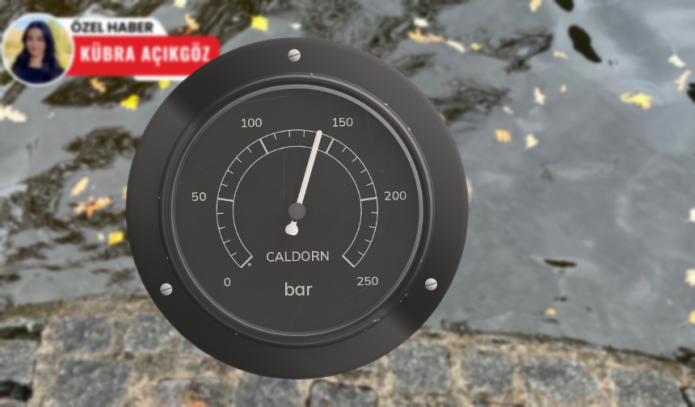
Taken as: 140 bar
